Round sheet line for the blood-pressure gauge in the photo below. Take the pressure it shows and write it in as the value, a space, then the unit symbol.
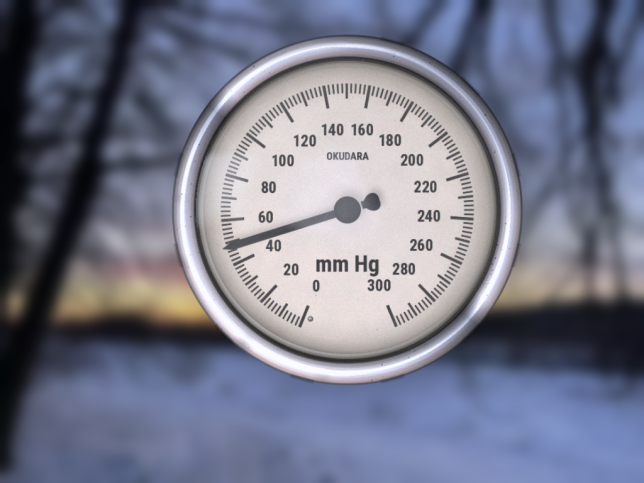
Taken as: 48 mmHg
